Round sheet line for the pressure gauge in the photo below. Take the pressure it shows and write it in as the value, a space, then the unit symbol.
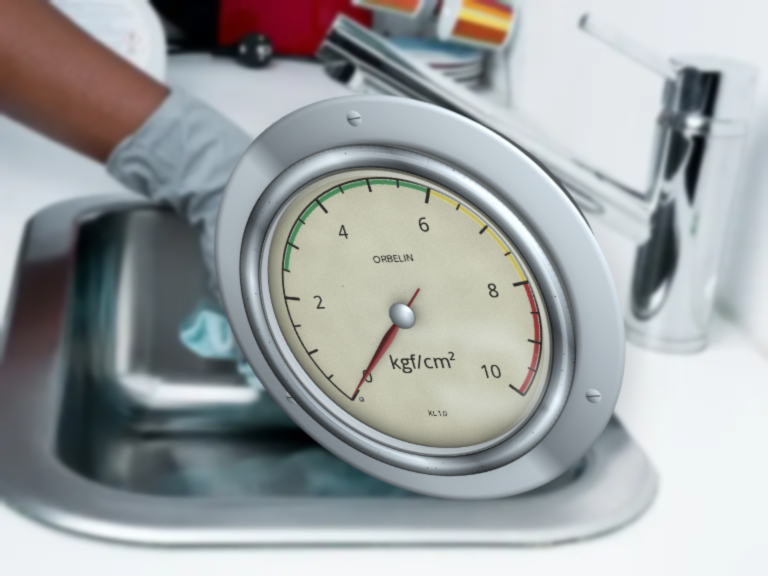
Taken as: 0 kg/cm²
